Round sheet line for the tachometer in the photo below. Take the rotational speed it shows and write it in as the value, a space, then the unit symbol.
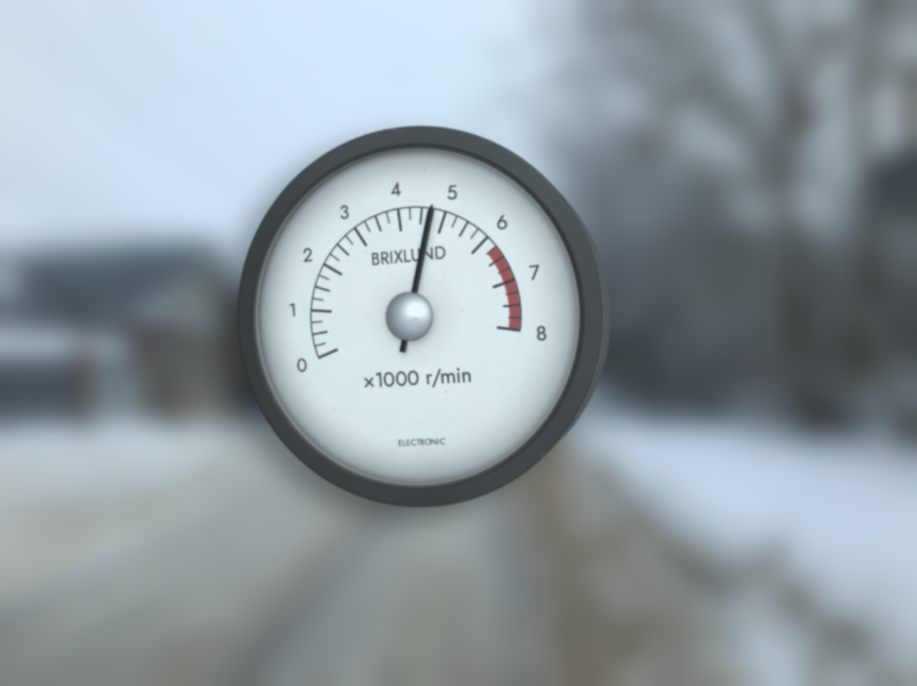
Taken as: 4750 rpm
